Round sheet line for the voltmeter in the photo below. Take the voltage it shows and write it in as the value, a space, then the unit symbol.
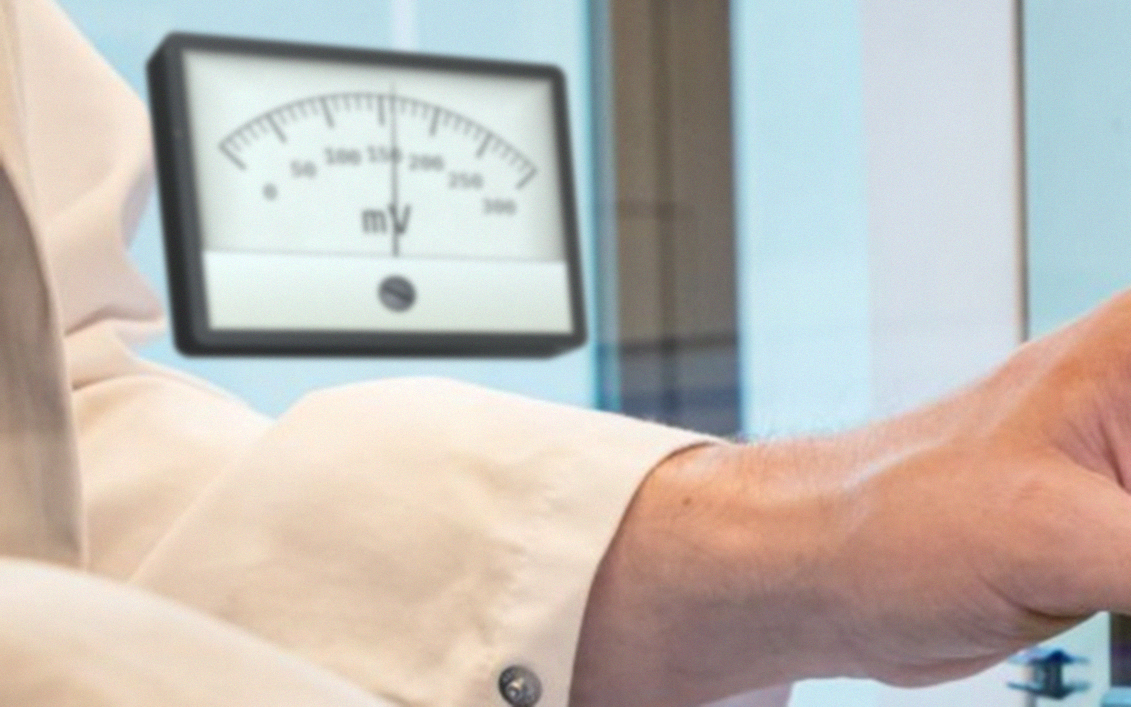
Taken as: 160 mV
